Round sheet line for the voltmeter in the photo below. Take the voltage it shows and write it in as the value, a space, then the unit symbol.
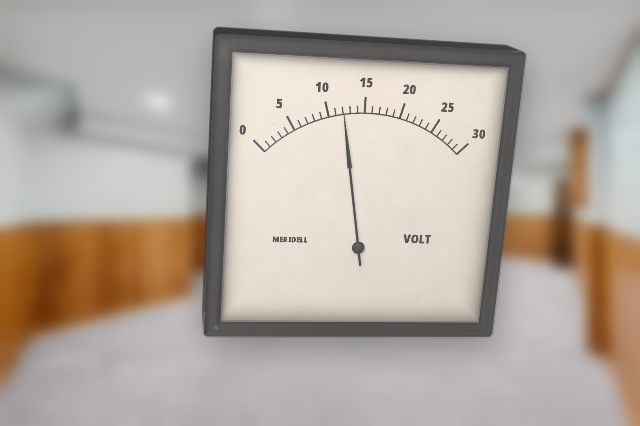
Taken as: 12 V
